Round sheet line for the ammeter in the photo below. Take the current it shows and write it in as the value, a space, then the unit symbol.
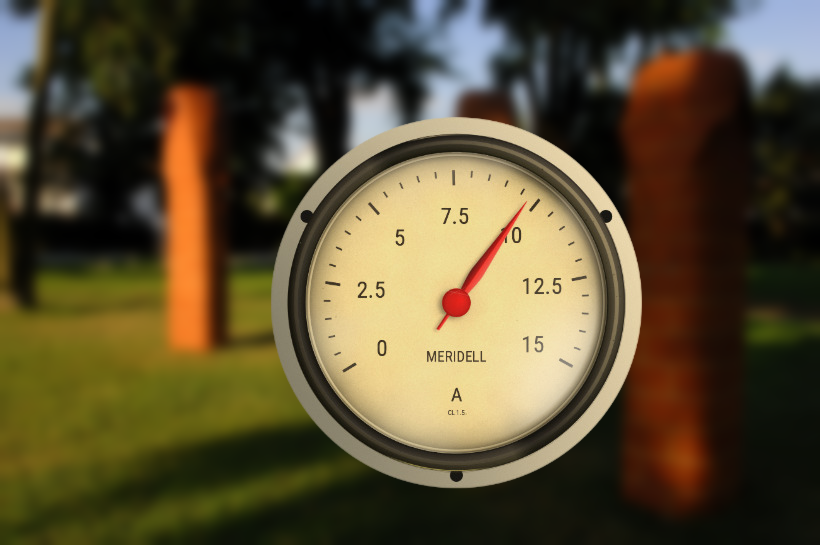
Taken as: 9.75 A
